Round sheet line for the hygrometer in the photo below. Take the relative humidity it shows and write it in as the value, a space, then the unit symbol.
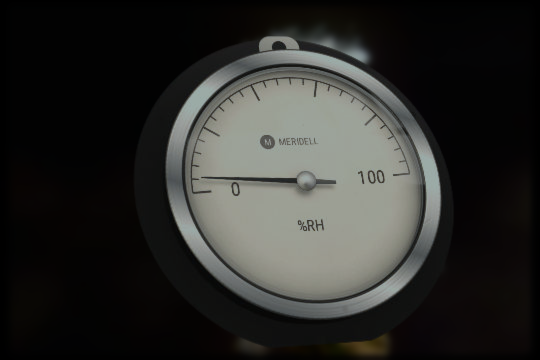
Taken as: 4 %
